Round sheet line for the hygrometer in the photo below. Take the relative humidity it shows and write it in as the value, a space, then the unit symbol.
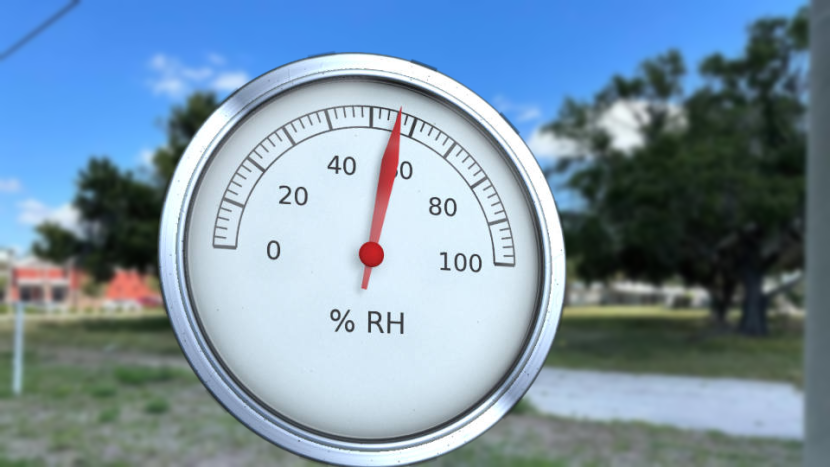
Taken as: 56 %
